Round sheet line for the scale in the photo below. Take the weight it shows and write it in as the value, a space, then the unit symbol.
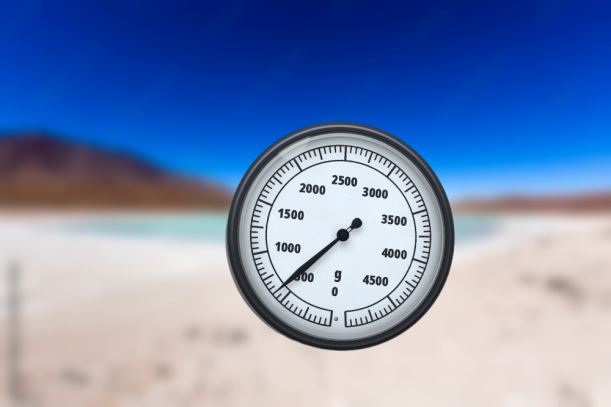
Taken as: 600 g
